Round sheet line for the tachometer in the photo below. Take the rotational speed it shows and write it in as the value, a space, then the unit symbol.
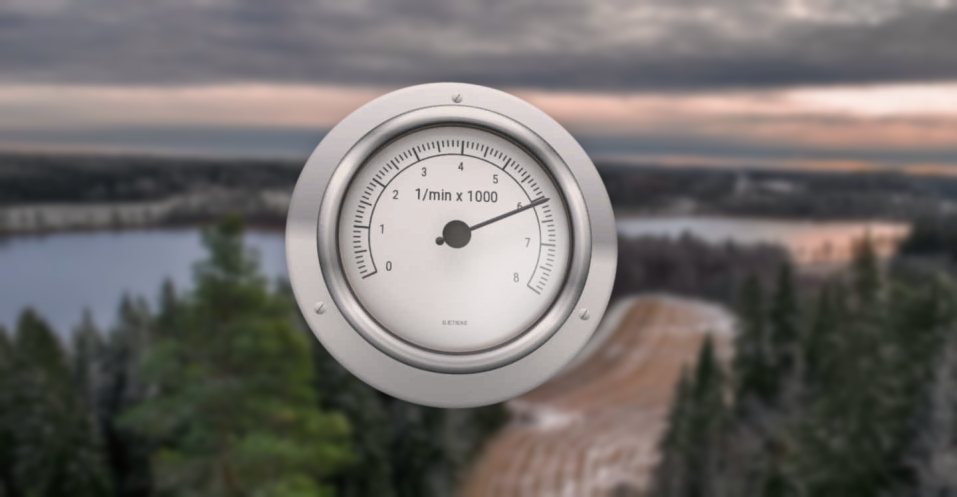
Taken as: 6100 rpm
